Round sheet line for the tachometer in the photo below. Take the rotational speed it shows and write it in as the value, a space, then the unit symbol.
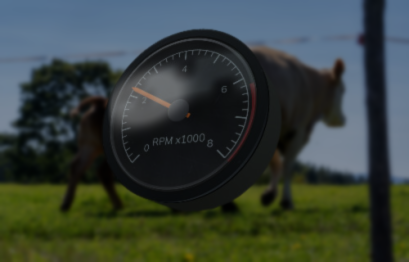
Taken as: 2200 rpm
